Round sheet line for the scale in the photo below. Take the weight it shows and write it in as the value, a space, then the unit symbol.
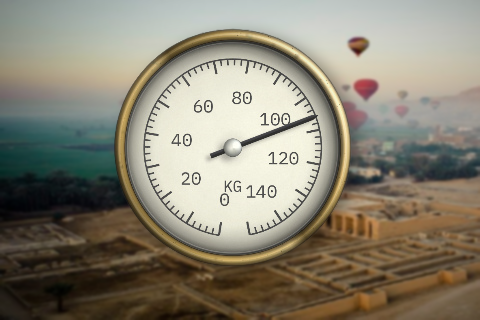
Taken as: 106 kg
